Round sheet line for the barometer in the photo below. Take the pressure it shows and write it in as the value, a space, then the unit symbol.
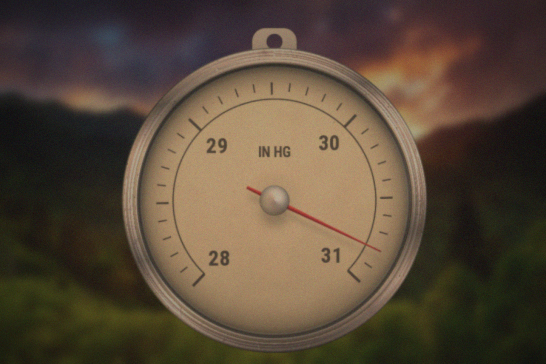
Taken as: 30.8 inHg
